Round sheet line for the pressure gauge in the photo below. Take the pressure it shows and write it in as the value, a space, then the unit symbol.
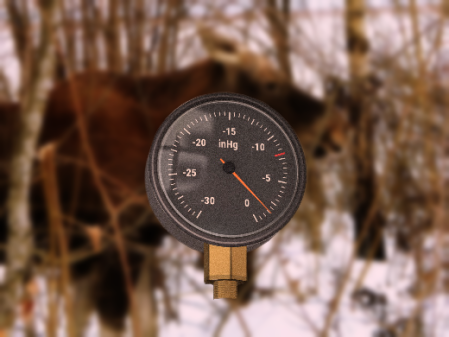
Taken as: -1.5 inHg
